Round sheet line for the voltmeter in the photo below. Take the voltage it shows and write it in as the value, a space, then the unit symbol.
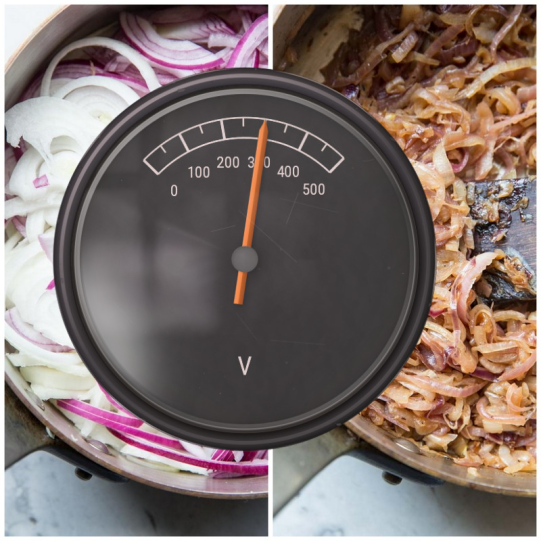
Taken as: 300 V
